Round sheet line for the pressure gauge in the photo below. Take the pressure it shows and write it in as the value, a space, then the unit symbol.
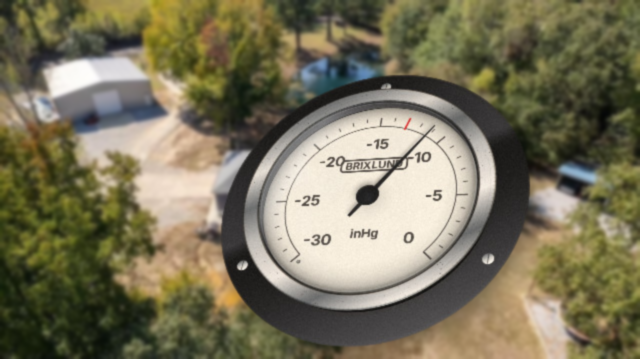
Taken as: -11 inHg
